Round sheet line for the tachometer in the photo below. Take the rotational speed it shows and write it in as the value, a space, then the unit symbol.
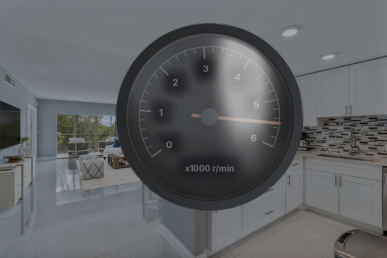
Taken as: 5500 rpm
